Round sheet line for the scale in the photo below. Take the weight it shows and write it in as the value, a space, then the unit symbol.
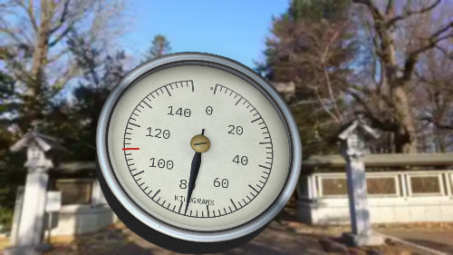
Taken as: 78 kg
